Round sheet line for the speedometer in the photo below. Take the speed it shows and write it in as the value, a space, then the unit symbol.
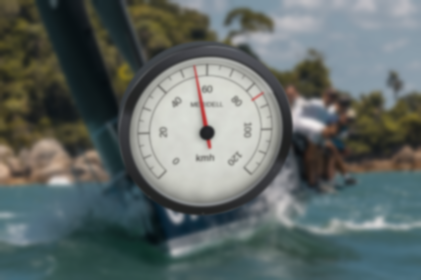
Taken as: 55 km/h
